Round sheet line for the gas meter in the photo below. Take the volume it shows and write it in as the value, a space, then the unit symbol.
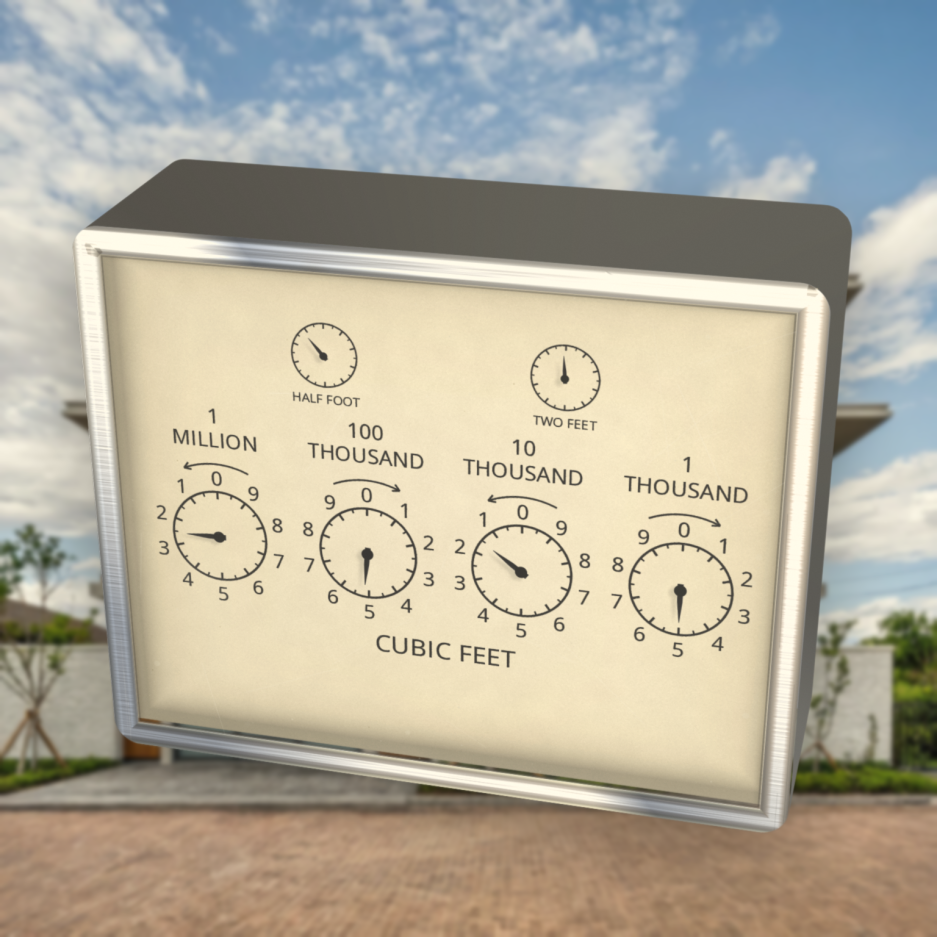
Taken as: 251500 ft³
